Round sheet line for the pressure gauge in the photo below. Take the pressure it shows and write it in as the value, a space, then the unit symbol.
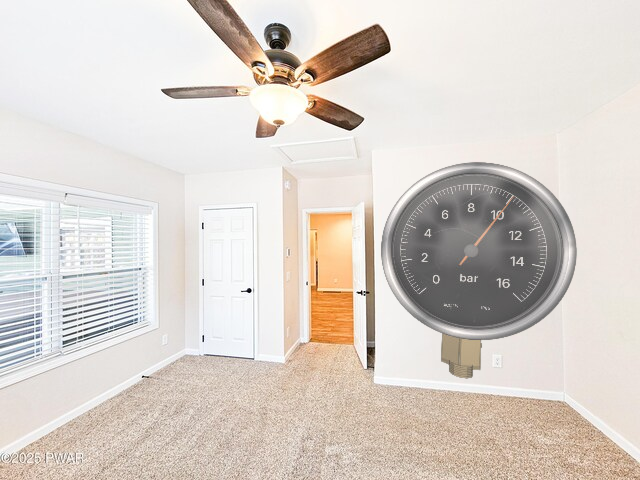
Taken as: 10 bar
